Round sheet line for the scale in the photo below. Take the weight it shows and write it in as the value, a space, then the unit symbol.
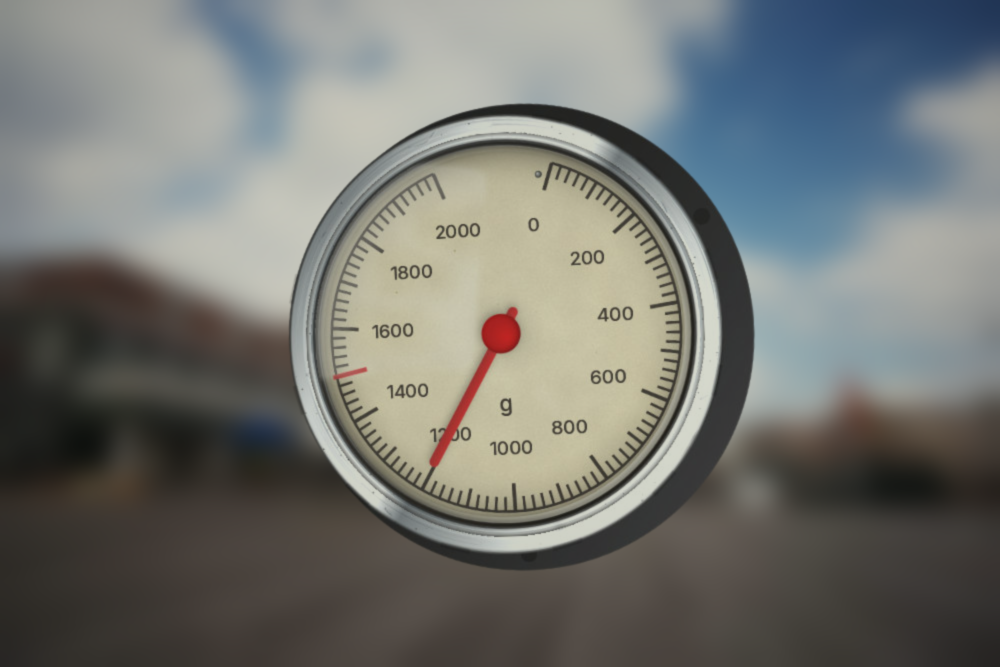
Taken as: 1200 g
